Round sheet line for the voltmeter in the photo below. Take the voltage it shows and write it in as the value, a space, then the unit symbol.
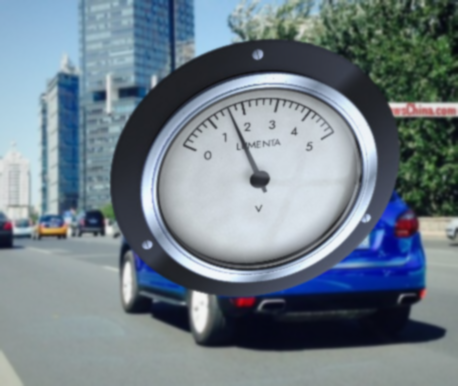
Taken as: 1.6 V
